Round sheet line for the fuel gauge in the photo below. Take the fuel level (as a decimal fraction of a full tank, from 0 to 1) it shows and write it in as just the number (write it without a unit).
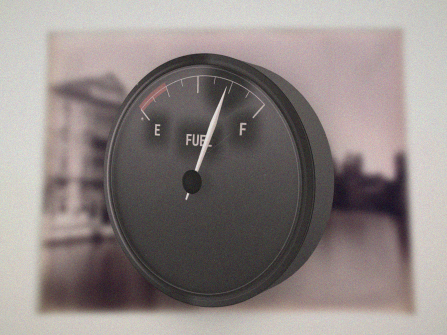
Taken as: 0.75
